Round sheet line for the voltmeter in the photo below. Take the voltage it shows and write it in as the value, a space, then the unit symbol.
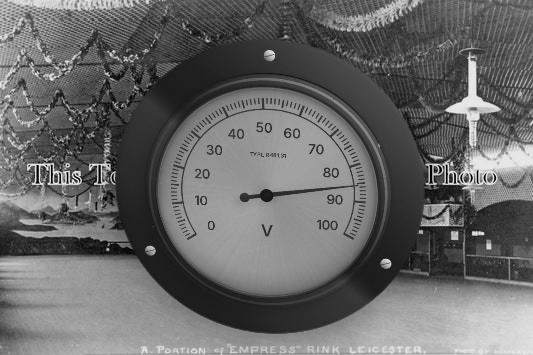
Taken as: 85 V
